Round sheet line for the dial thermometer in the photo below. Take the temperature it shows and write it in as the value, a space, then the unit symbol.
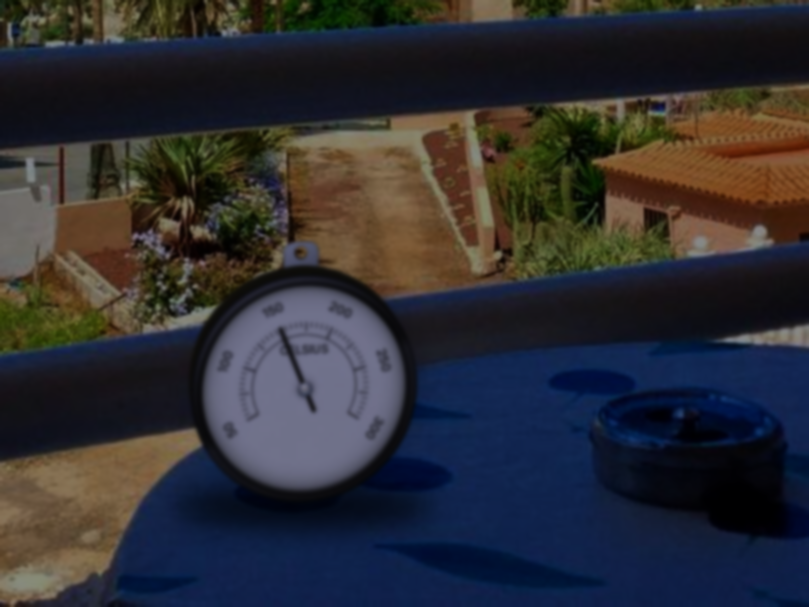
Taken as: 150 °C
